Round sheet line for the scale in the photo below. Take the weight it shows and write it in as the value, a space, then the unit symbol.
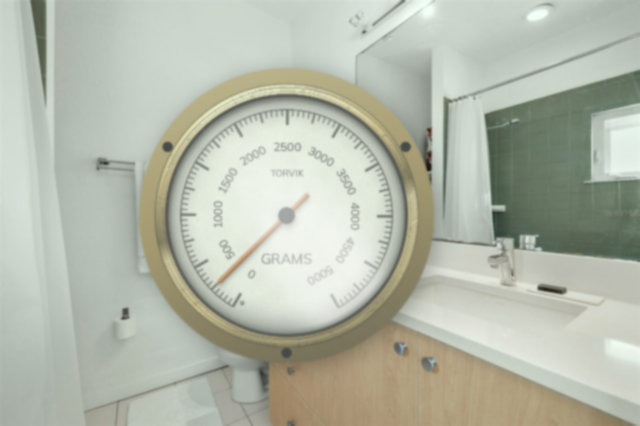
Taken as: 250 g
